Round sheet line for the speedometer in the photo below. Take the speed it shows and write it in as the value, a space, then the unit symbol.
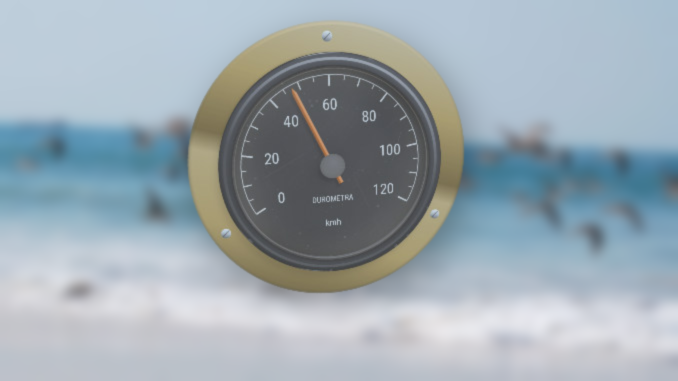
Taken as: 47.5 km/h
